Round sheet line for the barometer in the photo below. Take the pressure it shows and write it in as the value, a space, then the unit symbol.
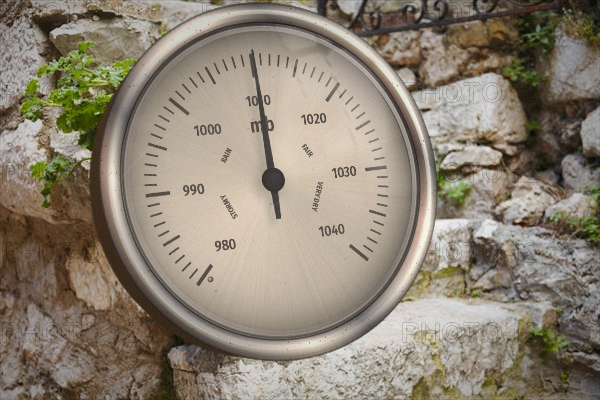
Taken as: 1010 mbar
